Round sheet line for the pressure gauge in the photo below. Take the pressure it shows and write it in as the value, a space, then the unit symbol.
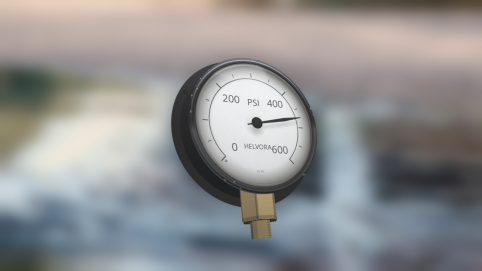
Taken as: 475 psi
